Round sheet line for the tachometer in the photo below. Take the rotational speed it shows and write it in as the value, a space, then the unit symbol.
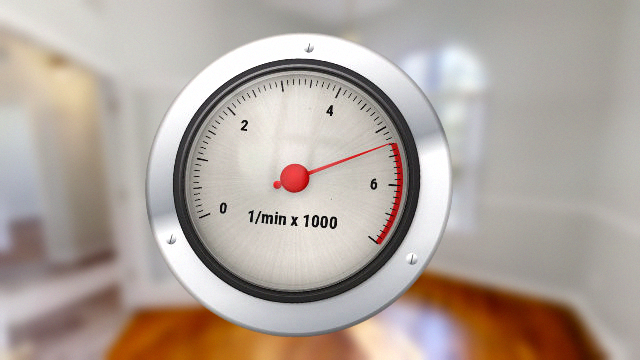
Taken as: 5300 rpm
